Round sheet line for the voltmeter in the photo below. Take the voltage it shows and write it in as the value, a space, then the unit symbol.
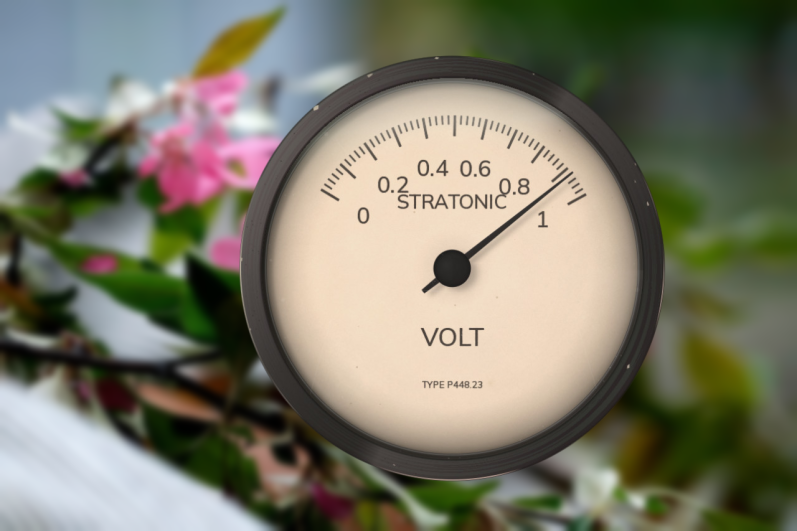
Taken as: 0.92 V
